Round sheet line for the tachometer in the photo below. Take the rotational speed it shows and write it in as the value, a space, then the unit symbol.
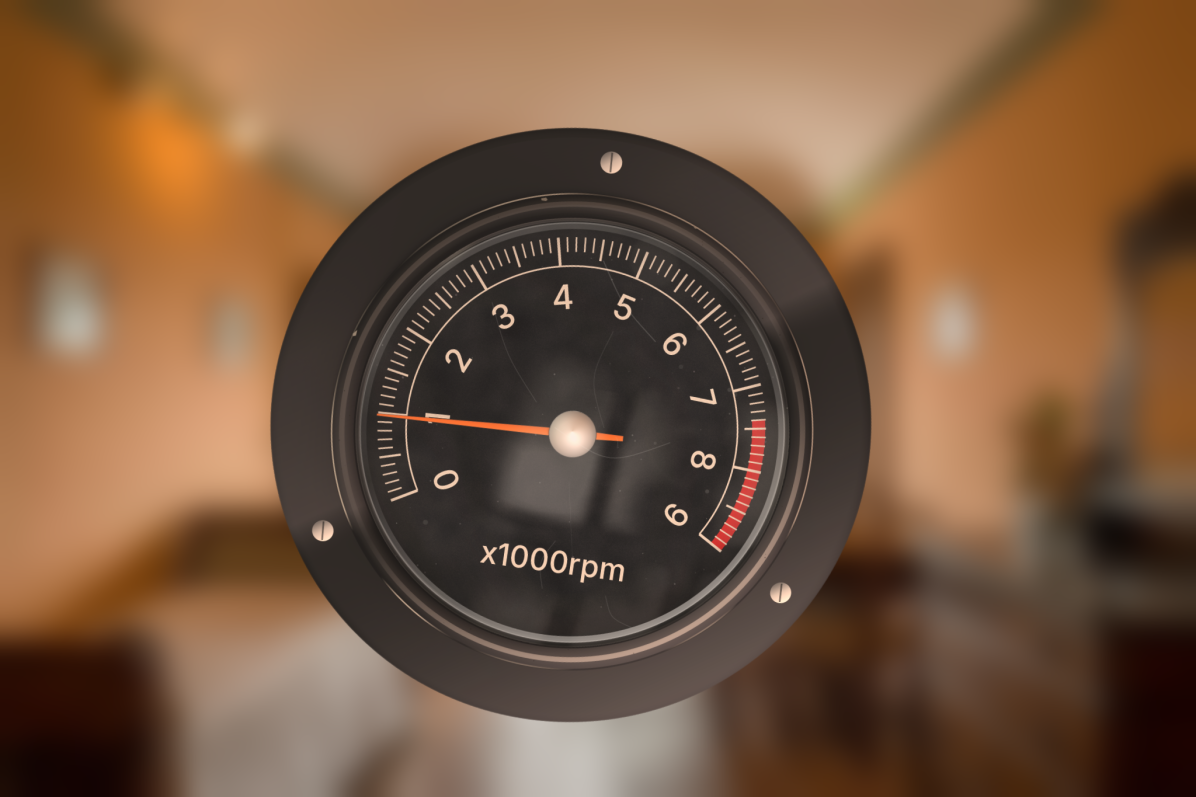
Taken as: 1000 rpm
